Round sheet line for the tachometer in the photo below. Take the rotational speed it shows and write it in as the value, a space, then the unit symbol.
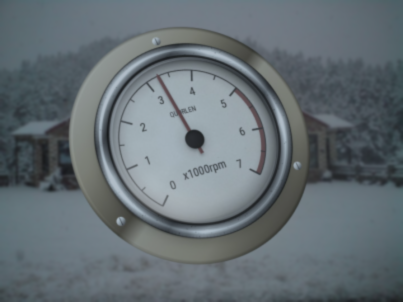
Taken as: 3250 rpm
